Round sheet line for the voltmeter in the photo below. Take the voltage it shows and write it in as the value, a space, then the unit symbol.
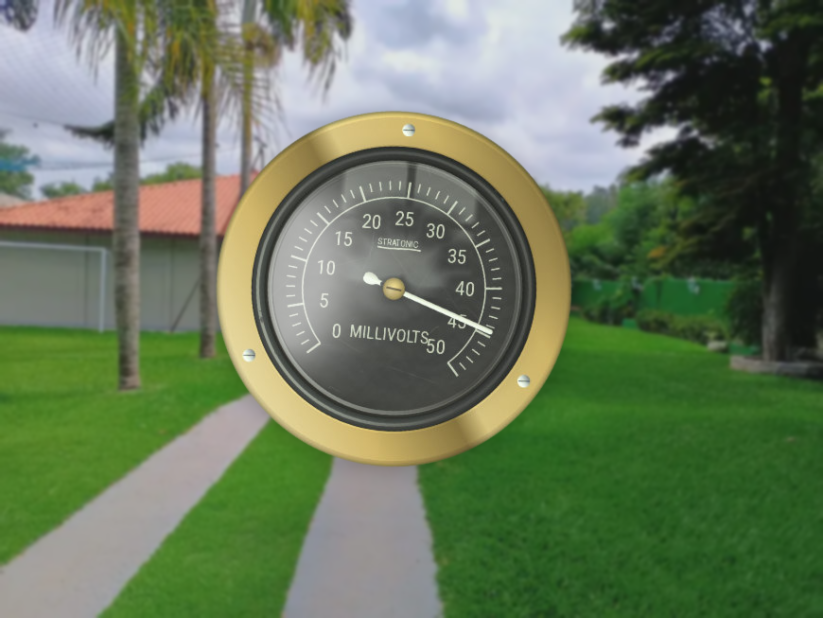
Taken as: 44.5 mV
